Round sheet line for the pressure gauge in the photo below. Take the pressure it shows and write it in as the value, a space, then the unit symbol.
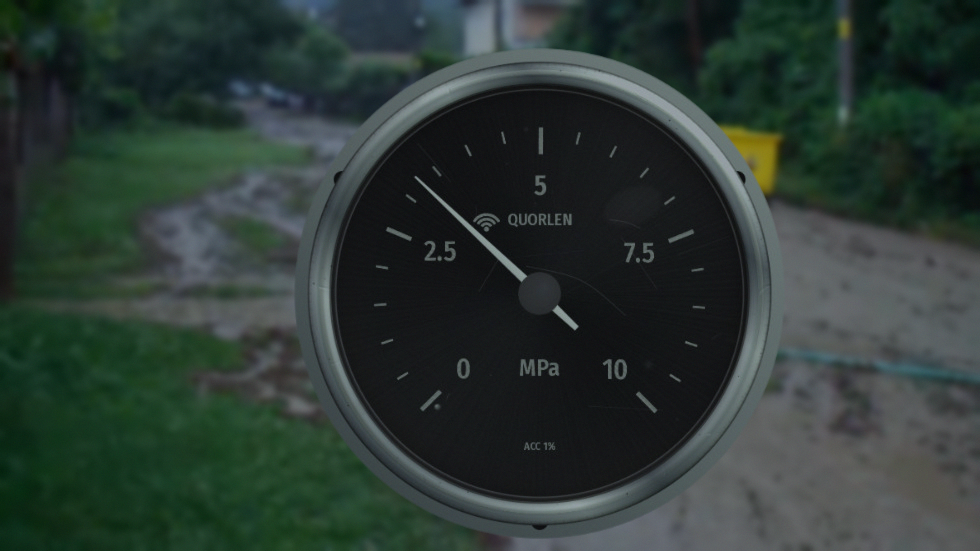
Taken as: 3.25 MPa
